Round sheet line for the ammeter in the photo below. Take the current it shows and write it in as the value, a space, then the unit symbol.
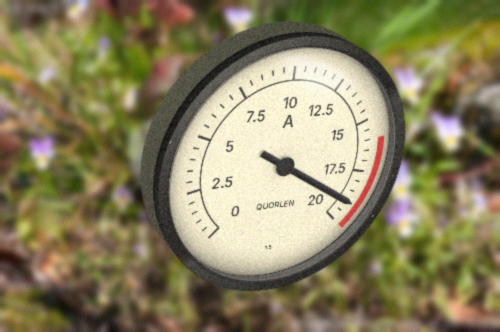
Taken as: 19 A
